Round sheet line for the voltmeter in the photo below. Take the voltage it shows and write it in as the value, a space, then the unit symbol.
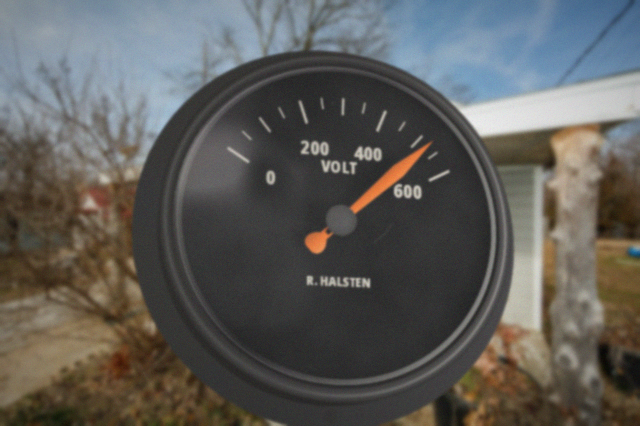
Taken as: 525 V
